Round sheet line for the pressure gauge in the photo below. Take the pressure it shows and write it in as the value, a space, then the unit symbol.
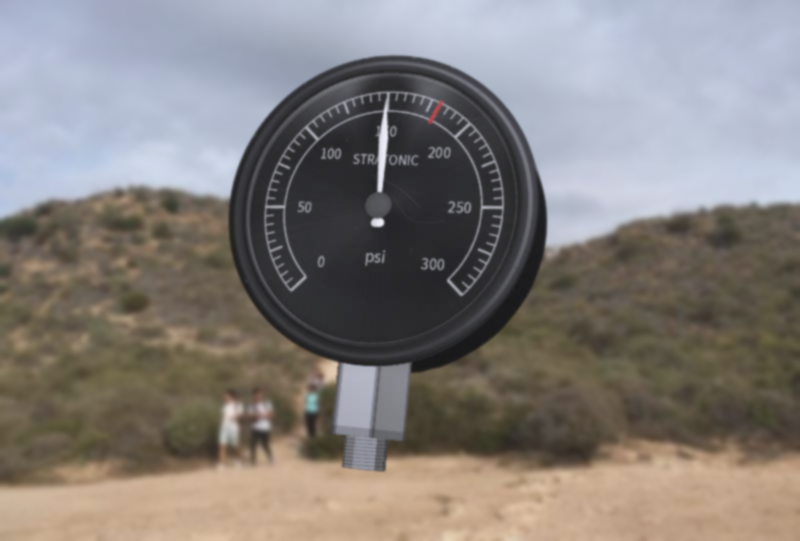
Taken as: 150 psi
